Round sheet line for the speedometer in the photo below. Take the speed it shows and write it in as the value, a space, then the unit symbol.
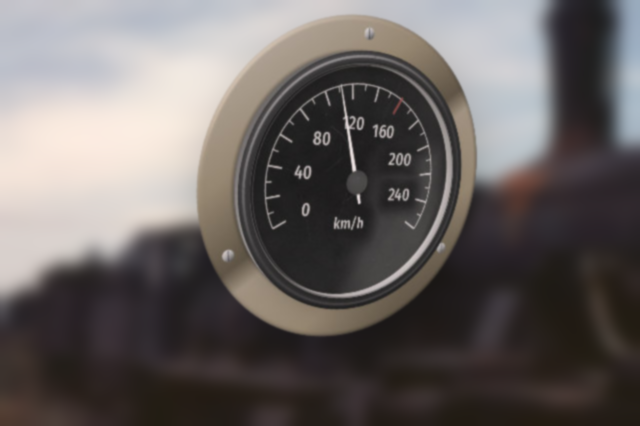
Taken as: 110 km/h
